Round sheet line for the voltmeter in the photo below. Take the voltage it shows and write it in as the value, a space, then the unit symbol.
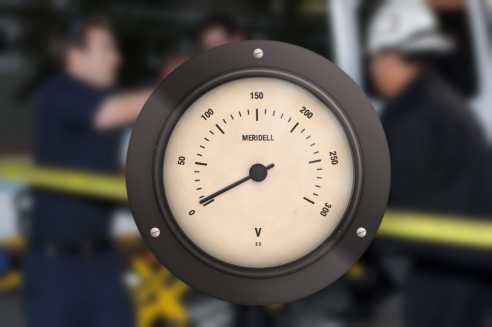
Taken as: 5 V
